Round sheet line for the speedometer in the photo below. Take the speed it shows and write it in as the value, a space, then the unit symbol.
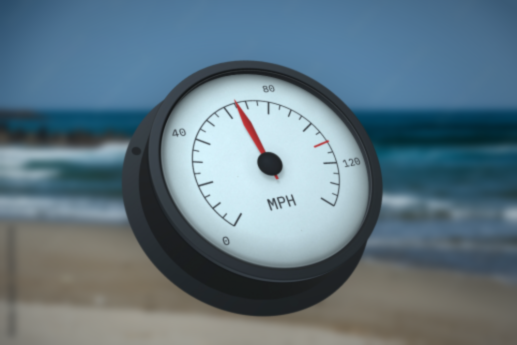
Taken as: 65 mph
